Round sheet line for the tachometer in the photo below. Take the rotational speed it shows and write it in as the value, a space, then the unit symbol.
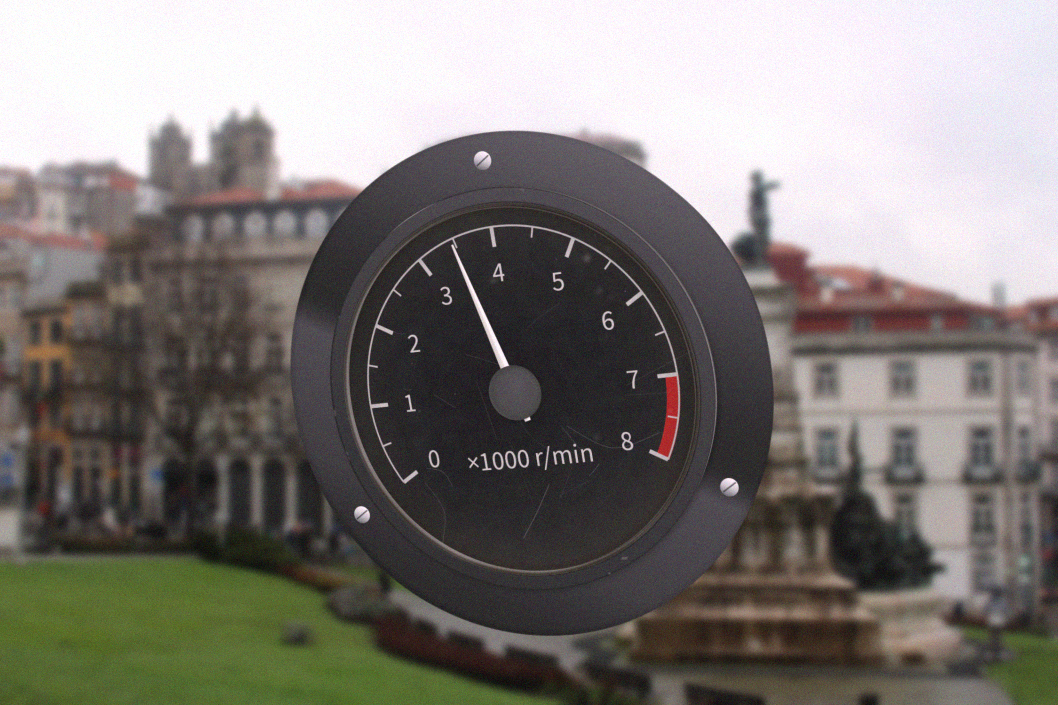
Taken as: 3500 rpm
